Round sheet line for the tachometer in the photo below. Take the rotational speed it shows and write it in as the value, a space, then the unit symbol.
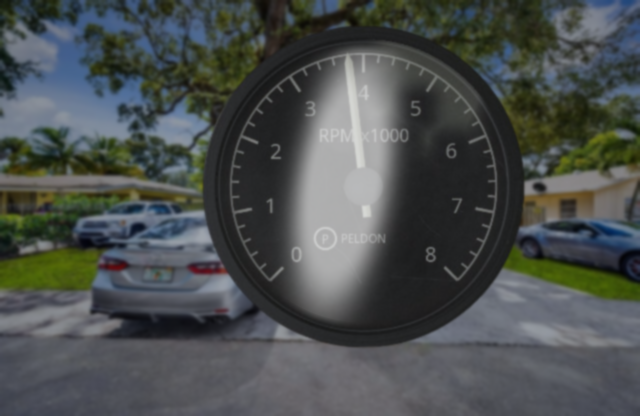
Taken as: 3800 rpm
